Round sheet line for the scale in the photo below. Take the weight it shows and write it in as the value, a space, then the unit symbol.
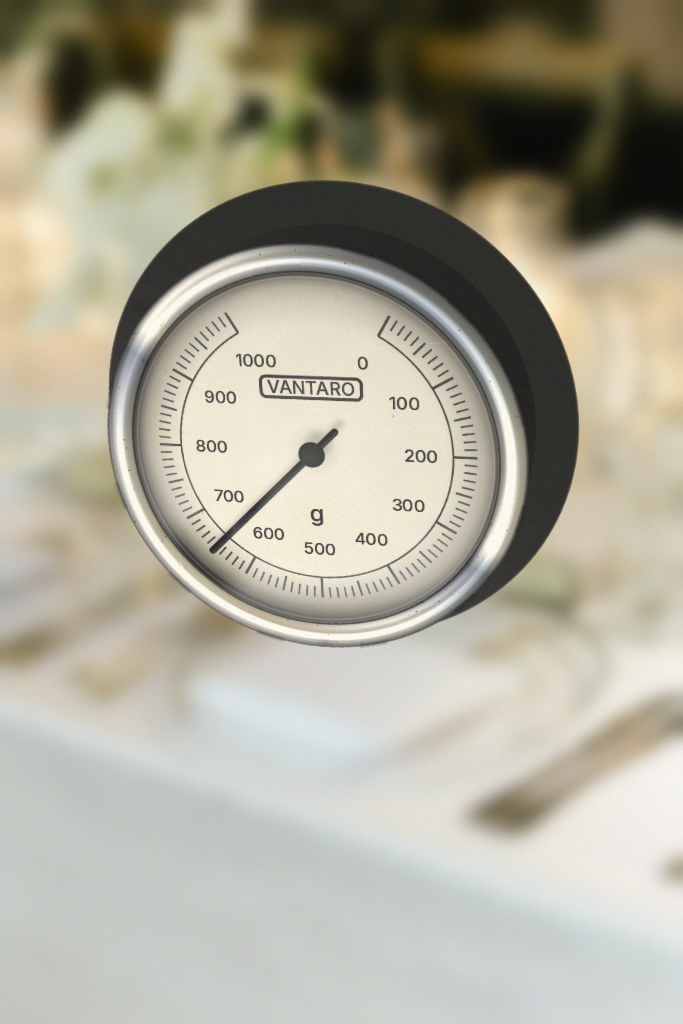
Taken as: 650 g
